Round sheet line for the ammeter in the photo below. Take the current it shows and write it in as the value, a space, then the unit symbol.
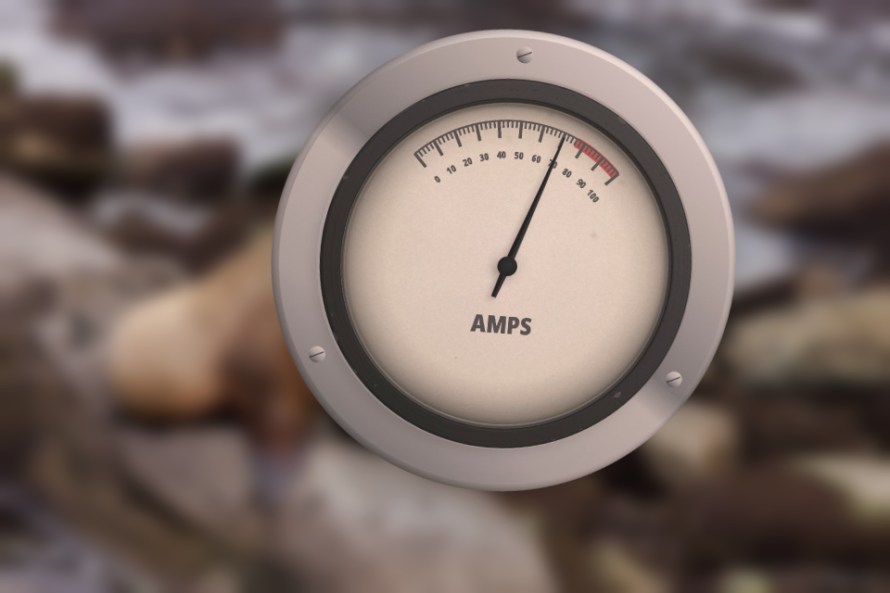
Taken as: 70 A
